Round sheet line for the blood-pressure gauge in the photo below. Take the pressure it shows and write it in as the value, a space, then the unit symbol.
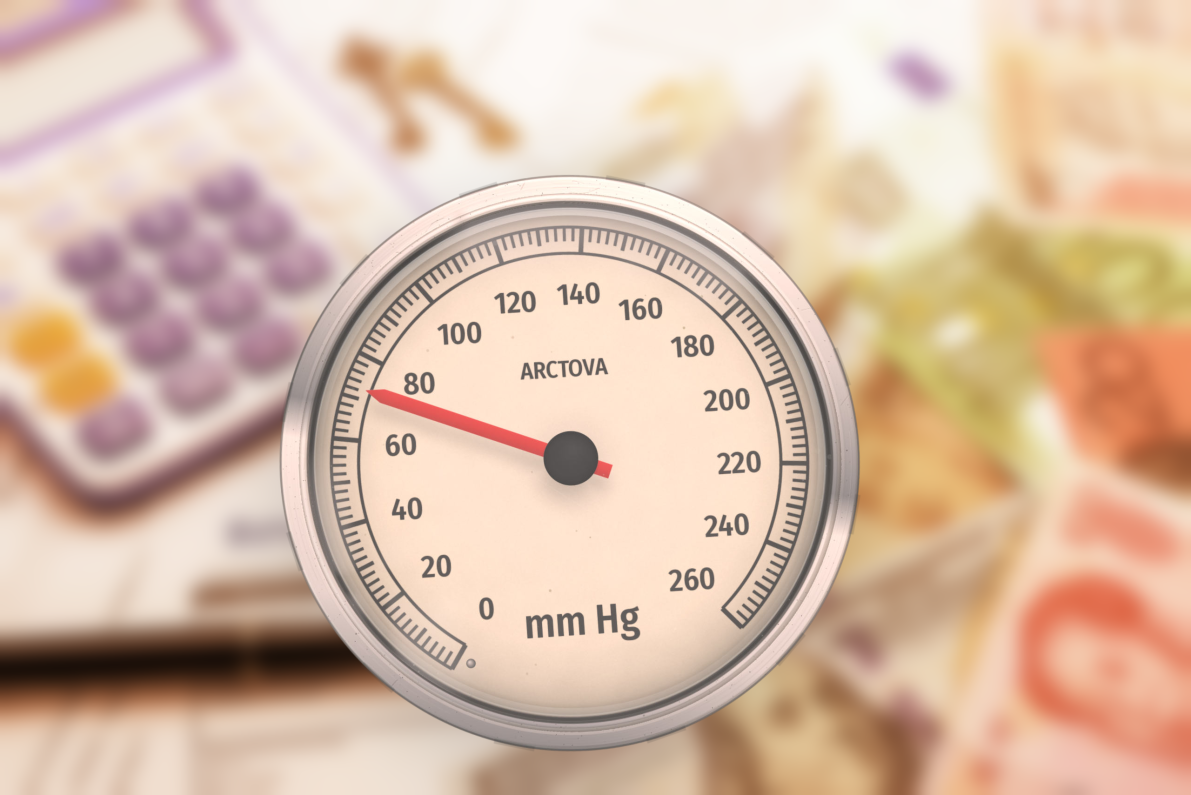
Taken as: 72 mmHg
